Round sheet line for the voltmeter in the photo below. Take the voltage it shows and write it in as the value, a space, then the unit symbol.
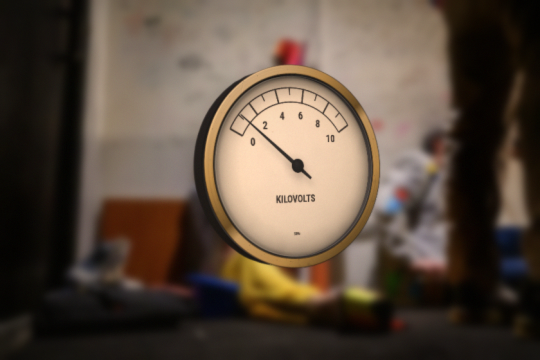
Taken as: 1 kV
